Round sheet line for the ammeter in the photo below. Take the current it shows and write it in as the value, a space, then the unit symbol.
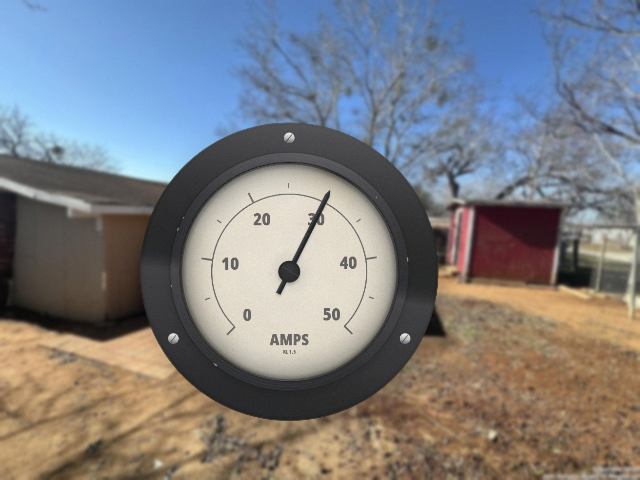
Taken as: 30 A
